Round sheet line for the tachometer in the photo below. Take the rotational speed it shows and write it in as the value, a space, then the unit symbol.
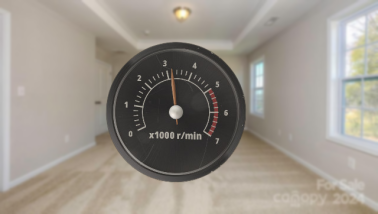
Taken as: 3200 rpm
